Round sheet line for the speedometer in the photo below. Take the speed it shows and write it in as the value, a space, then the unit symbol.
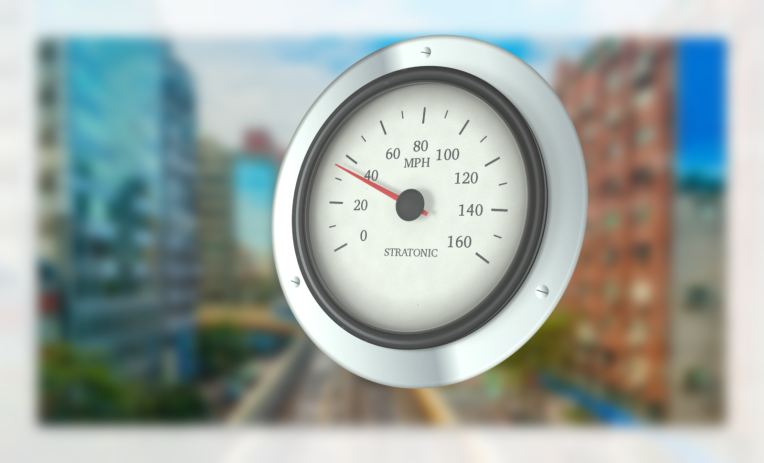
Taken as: 35 mph
